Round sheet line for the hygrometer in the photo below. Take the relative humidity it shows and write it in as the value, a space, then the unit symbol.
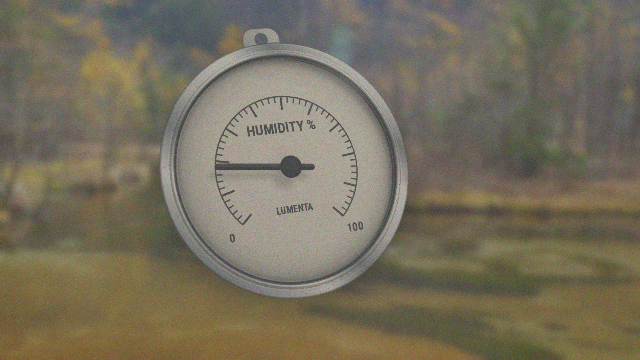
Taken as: 18 %
